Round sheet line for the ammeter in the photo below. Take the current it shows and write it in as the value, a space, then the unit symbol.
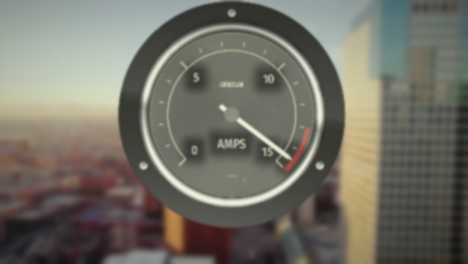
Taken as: 14.5 A
